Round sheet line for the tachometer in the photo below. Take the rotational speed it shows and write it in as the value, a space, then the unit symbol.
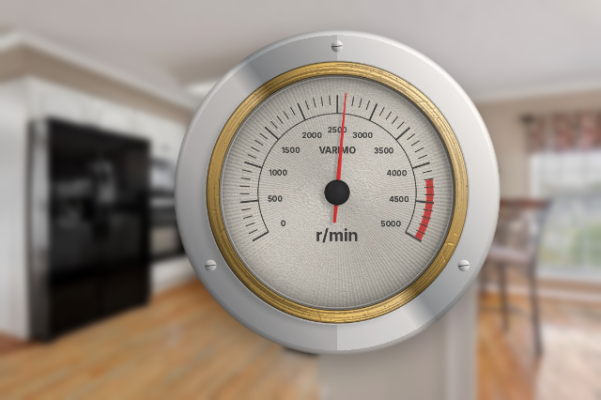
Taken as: 2600 rpm
